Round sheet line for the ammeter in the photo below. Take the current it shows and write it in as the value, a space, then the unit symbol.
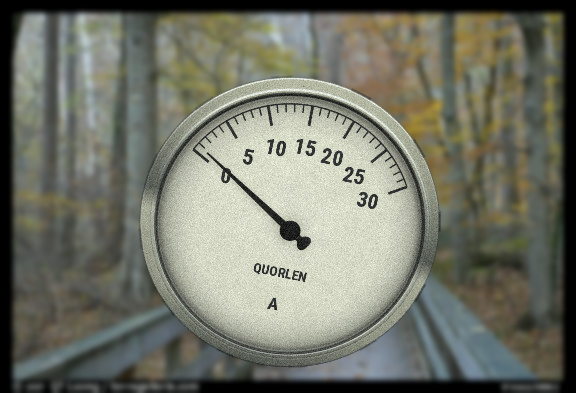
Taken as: 1 A
